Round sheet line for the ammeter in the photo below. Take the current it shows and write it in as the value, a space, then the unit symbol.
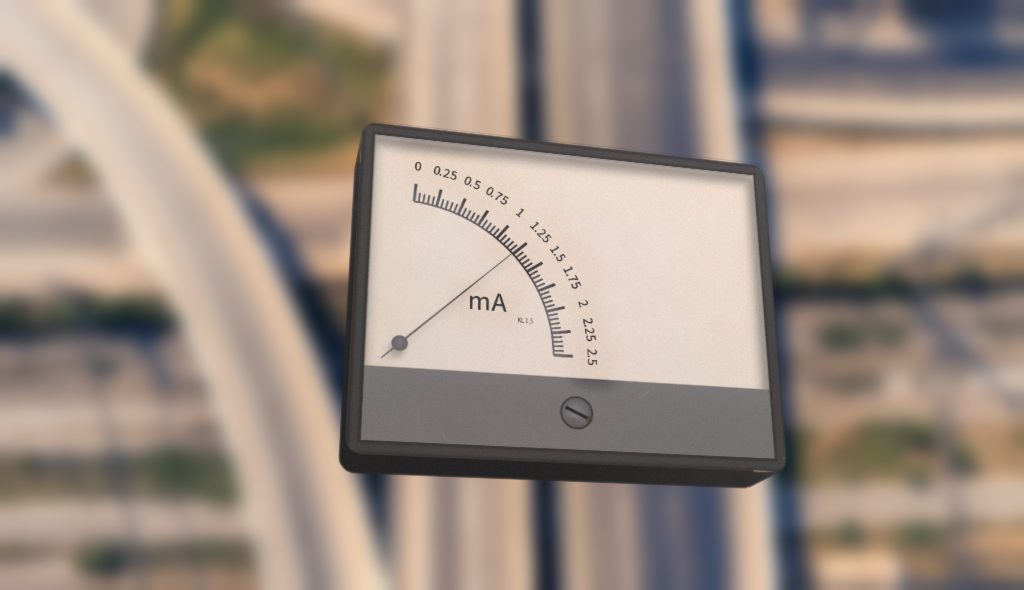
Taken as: 1.25 mA
